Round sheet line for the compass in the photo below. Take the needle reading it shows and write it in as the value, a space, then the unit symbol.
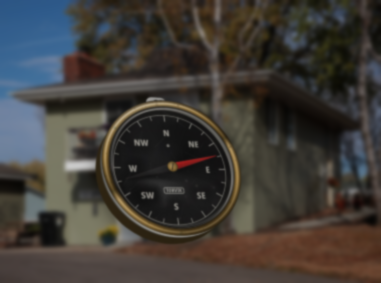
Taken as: 75 °
